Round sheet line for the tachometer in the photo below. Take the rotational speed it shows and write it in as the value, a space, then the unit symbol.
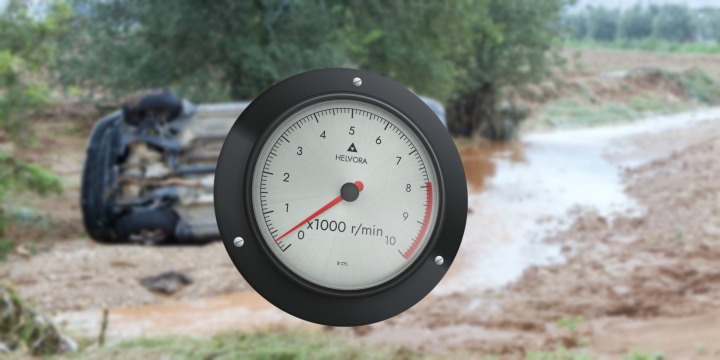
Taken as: 300 rpm
